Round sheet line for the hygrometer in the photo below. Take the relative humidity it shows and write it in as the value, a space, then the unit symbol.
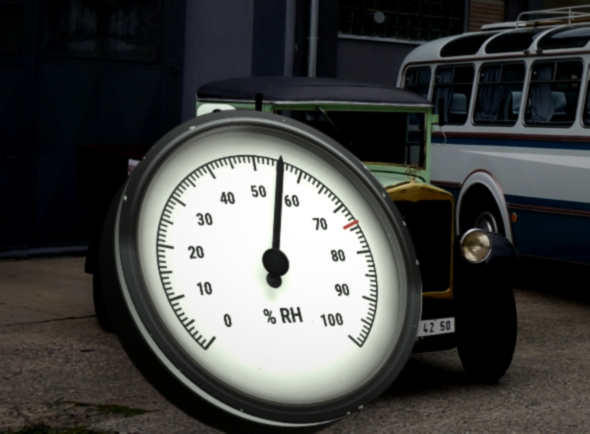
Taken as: 55 %
